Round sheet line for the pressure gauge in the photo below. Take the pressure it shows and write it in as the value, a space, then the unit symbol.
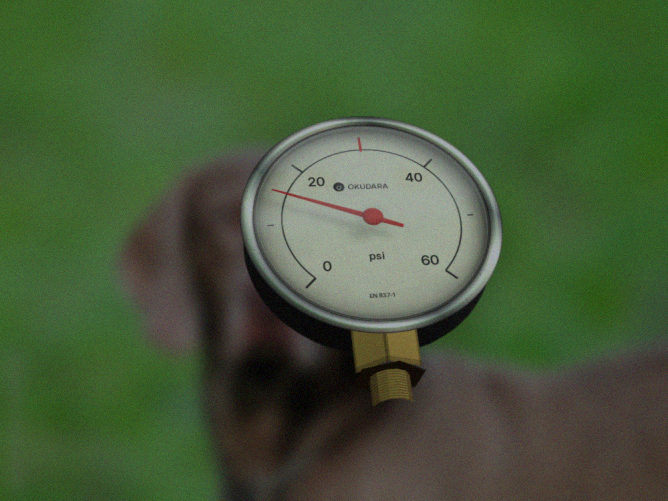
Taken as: 15 psi
